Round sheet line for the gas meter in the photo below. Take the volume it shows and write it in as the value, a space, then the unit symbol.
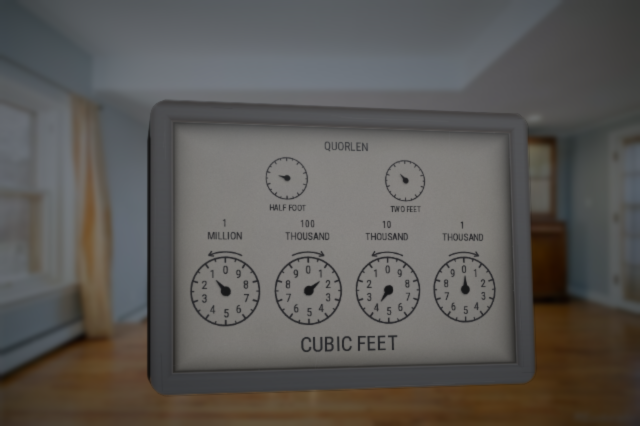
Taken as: 114000 ft³
